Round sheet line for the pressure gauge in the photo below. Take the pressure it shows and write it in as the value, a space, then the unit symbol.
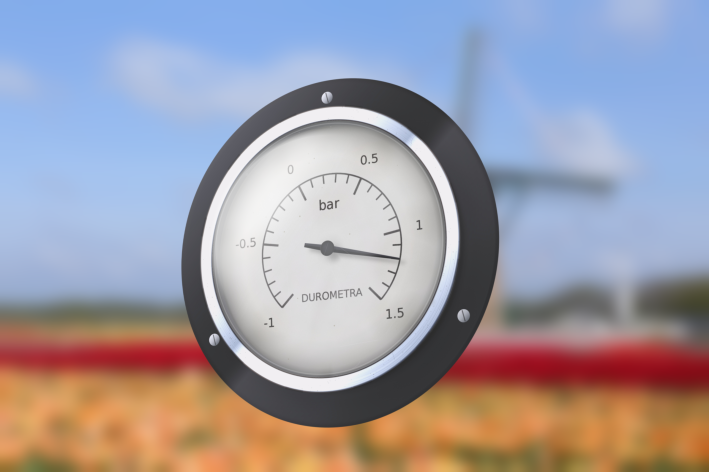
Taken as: 1.2 bar
